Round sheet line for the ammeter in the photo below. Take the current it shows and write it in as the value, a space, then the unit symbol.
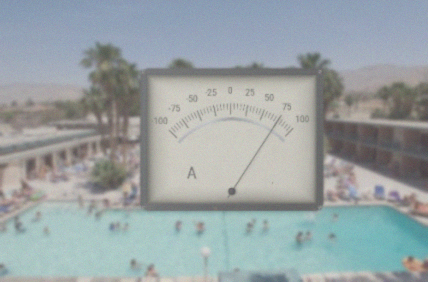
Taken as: 75 A
